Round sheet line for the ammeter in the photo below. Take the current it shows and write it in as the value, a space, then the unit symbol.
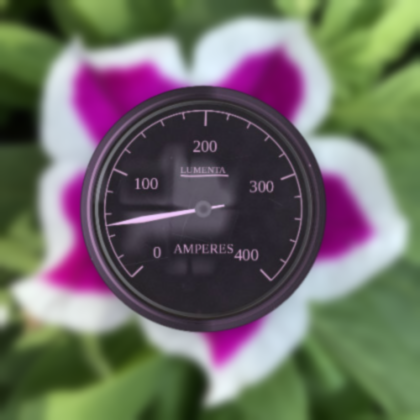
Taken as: 50 A
